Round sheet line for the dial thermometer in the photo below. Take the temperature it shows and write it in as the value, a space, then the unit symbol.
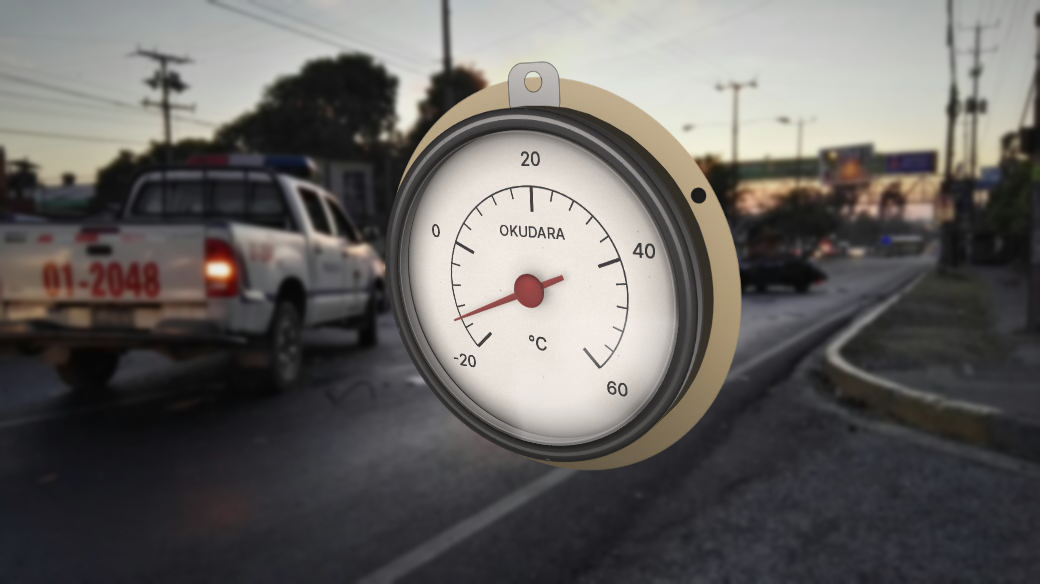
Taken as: -14 °C
